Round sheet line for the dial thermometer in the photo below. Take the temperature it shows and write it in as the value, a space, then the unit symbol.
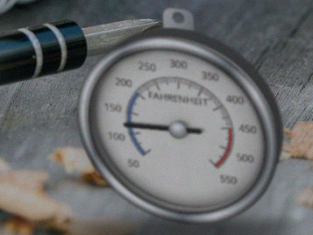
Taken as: 125 °F
